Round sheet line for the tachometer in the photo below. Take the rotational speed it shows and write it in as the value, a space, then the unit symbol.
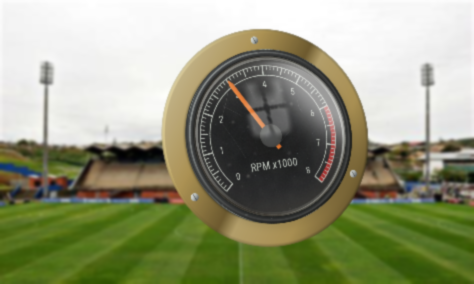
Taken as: 3000 rpm
